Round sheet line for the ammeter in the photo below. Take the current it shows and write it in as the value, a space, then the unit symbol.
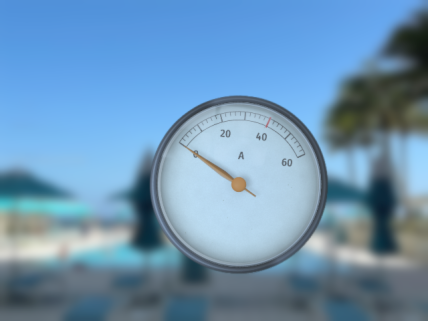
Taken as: 0 A
